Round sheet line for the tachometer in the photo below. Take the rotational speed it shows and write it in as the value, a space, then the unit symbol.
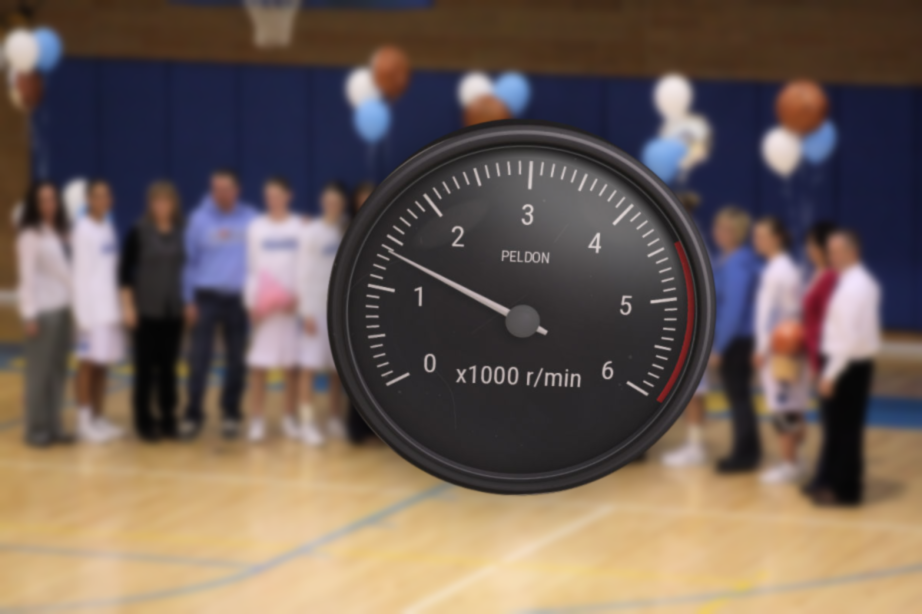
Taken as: 1400 rpm
